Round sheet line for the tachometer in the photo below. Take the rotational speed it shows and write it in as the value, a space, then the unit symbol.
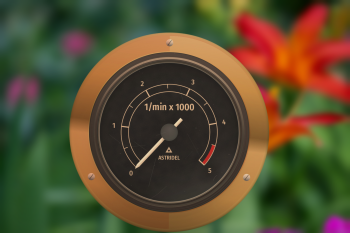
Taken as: 0 rpm
